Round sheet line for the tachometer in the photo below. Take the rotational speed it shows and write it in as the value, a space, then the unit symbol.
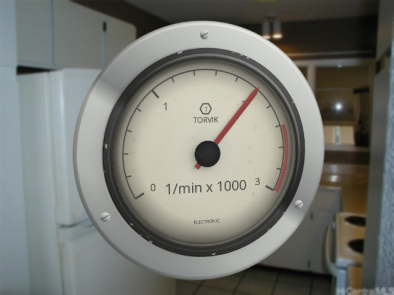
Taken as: 2000 rpm
